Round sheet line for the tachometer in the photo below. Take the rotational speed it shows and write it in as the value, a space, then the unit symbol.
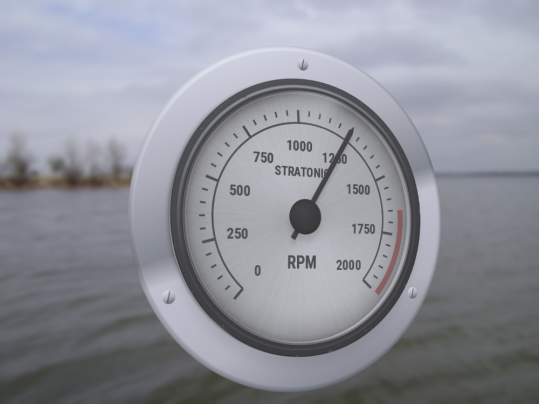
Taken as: 1250 rpm
